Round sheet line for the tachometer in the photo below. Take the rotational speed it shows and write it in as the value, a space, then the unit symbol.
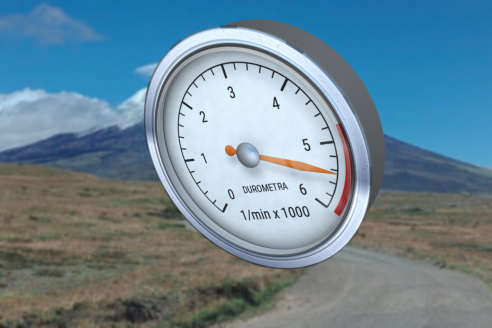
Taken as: 5400 rpm
